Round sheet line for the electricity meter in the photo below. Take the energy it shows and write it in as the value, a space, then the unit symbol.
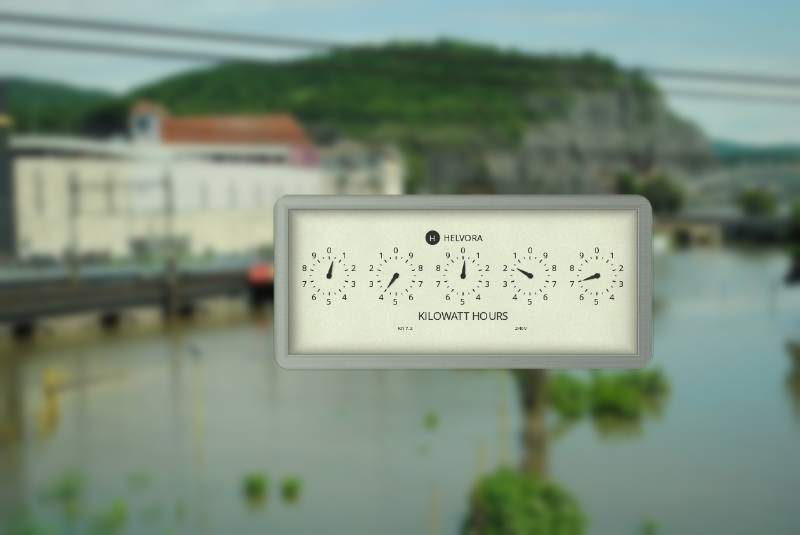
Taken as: 4017 kWh
